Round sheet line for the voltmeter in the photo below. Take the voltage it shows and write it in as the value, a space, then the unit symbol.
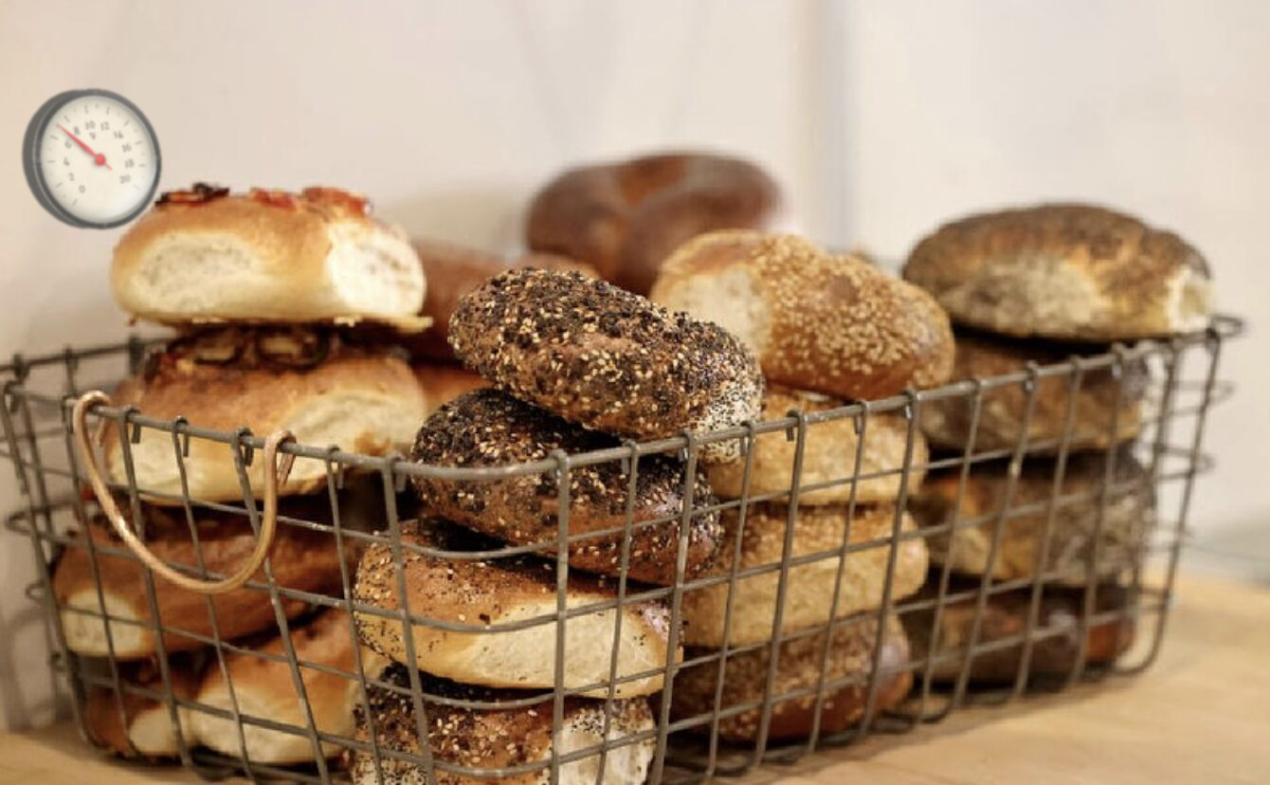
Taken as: 7 V
